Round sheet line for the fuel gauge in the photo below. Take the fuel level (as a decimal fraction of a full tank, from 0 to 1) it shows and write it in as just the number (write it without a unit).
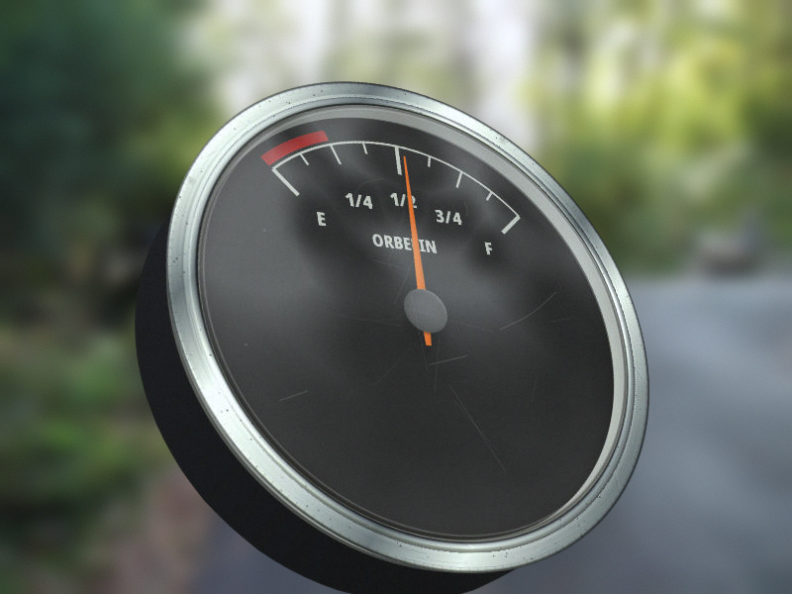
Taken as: 0.5
